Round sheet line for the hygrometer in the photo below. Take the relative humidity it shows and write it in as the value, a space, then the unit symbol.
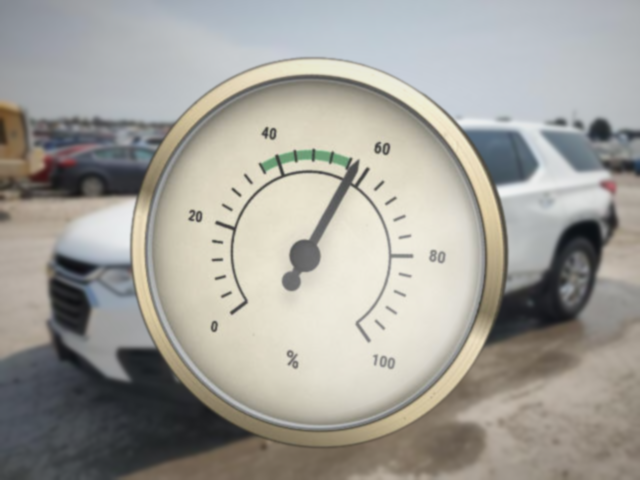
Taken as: 58 %
